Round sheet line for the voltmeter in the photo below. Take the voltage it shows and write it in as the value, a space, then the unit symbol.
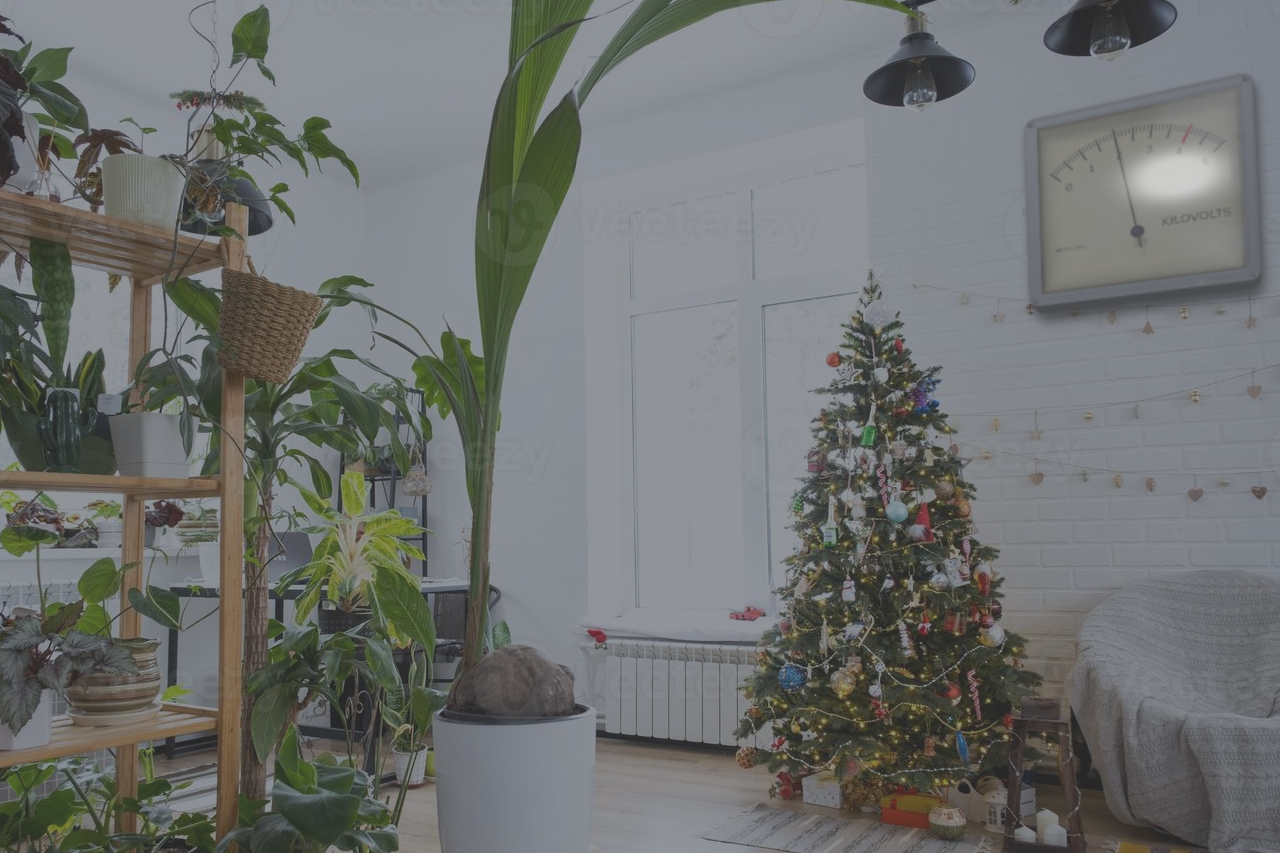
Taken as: 2 kV
